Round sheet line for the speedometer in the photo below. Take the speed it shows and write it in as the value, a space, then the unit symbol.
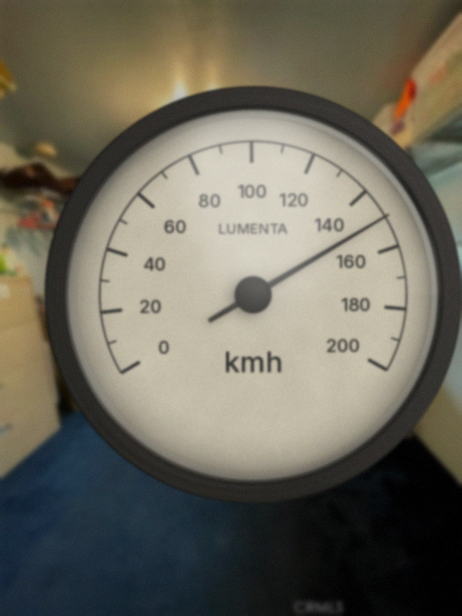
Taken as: 150 km/h
